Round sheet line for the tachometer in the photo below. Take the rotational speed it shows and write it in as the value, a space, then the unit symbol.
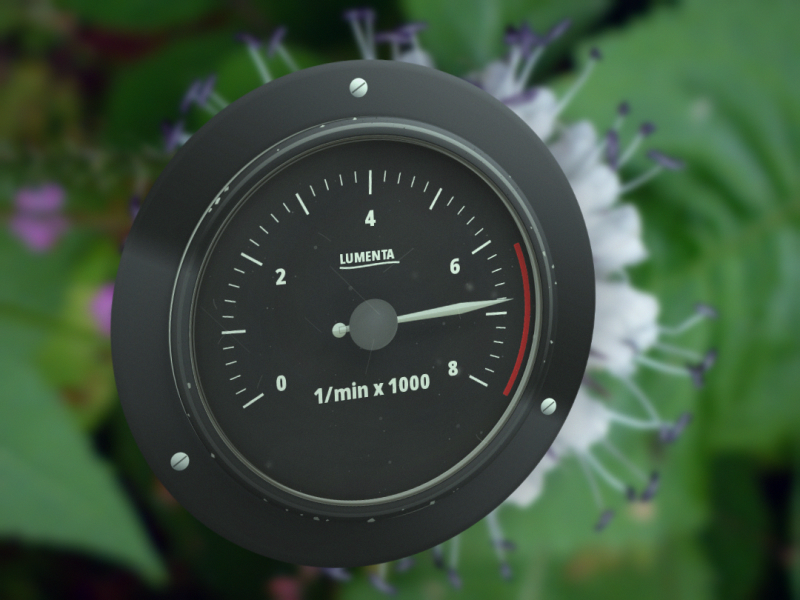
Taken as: 6800 rpm
